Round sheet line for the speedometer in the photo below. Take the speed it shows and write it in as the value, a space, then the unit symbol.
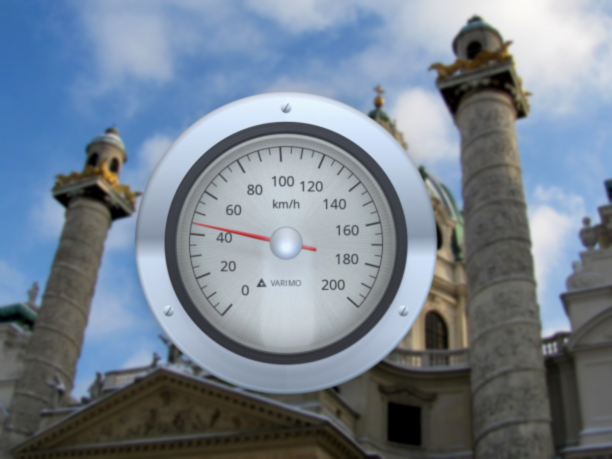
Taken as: 45 km/h
